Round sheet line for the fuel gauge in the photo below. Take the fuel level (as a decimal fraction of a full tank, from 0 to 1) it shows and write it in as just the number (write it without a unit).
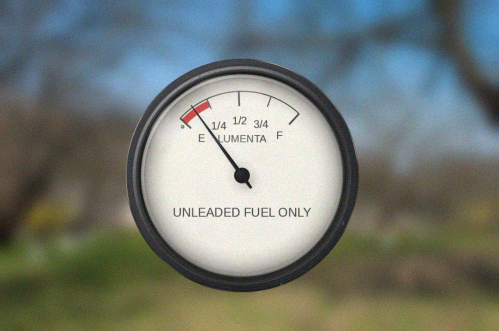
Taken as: 0.125
